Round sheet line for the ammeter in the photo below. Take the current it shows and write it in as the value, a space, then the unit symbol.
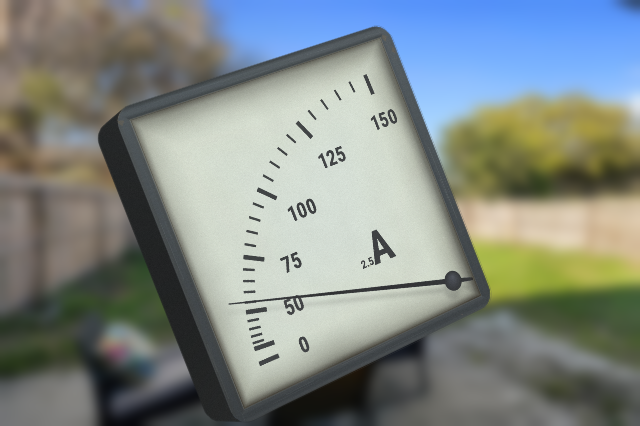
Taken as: 55 A
